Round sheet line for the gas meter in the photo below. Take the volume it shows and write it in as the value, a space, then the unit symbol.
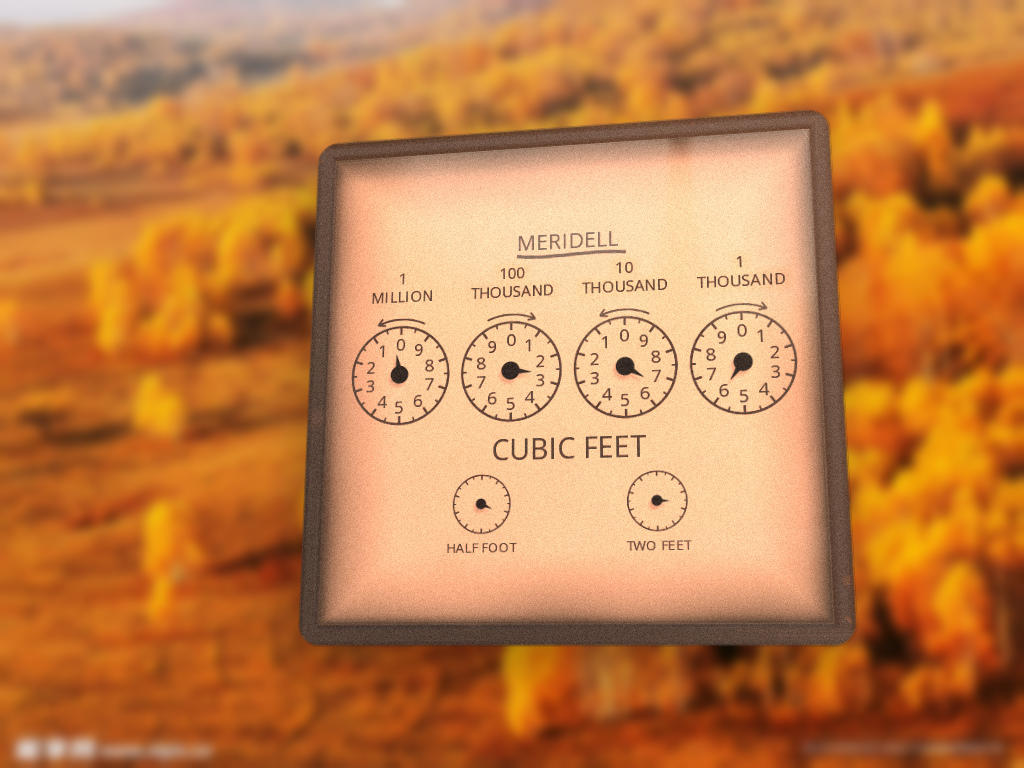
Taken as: 26600 ft³
